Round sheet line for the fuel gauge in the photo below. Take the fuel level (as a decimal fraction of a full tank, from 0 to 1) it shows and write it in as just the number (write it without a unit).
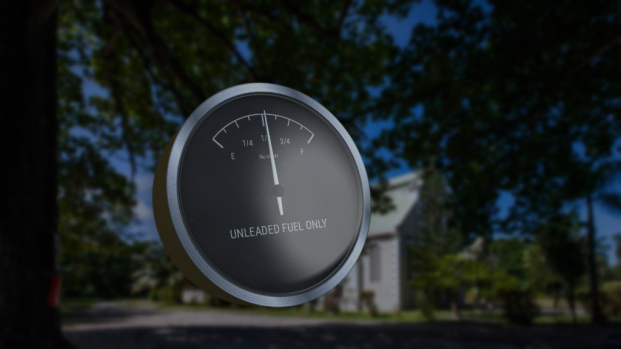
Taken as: 0.5
